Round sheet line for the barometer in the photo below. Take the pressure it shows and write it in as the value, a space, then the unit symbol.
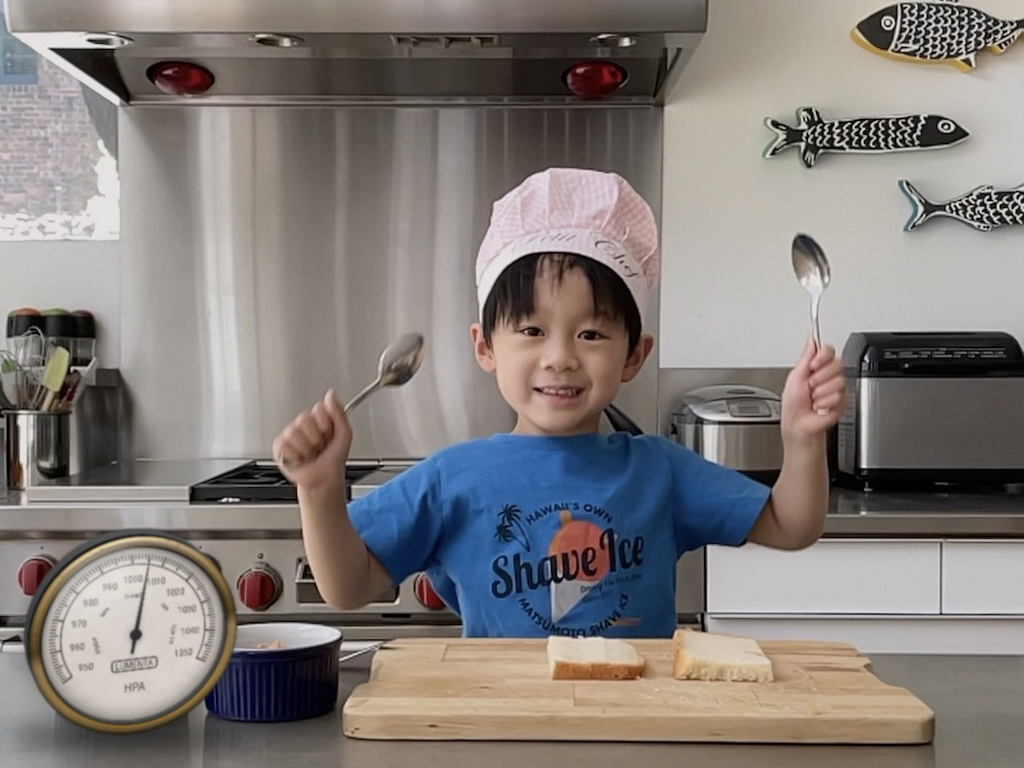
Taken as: 1005 hPa
